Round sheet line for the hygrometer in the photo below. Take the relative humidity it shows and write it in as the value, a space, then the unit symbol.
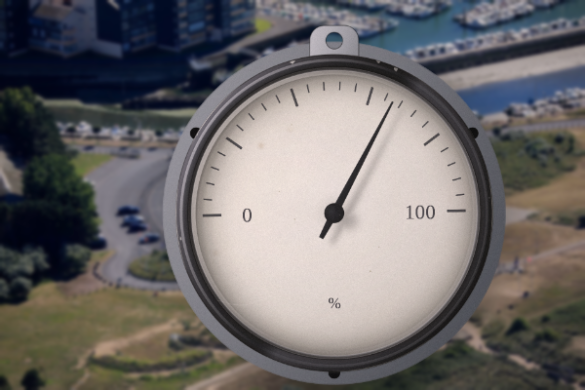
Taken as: 66 %
